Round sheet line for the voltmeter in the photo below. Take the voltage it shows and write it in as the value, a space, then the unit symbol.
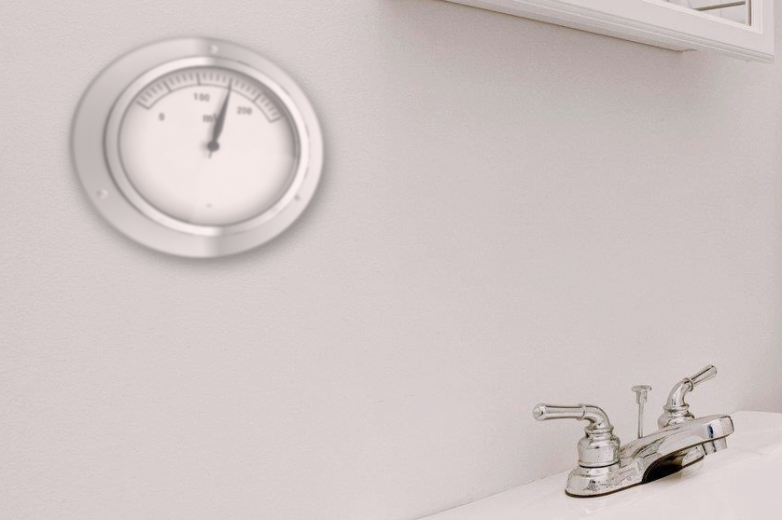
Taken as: 150 mV
